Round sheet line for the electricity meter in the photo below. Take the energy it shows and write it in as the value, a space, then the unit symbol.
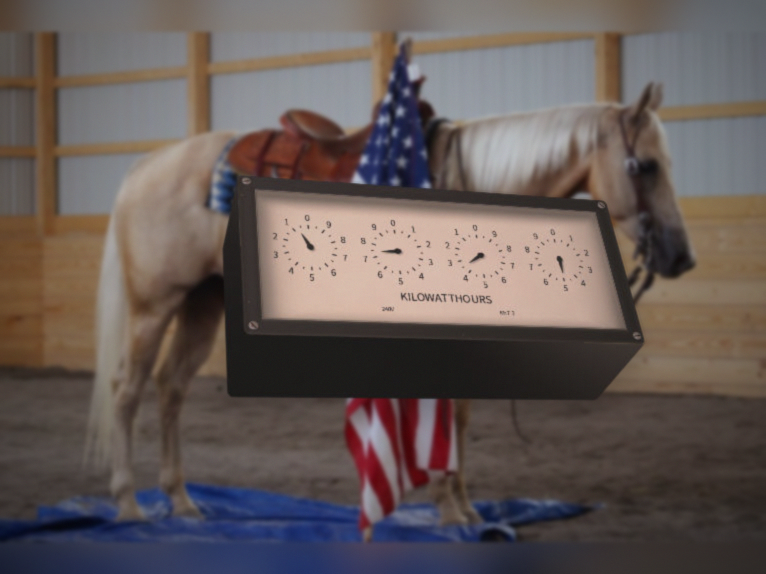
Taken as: 735 kWh
